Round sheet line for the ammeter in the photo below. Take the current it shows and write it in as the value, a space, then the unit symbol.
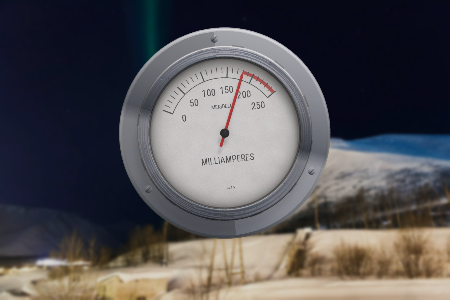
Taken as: 180 mA
